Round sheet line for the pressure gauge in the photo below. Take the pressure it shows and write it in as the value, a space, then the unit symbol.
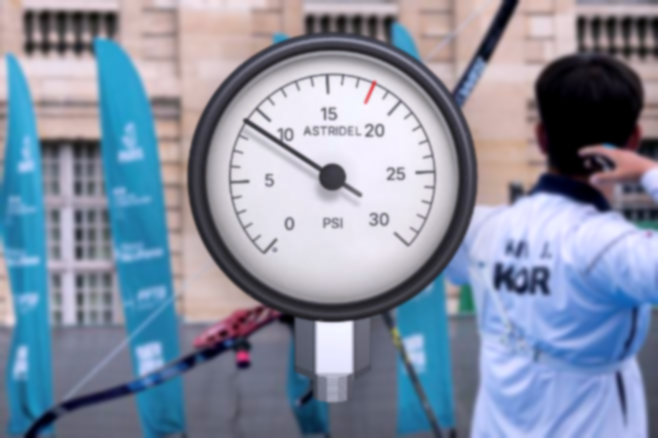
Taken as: 9 psi
